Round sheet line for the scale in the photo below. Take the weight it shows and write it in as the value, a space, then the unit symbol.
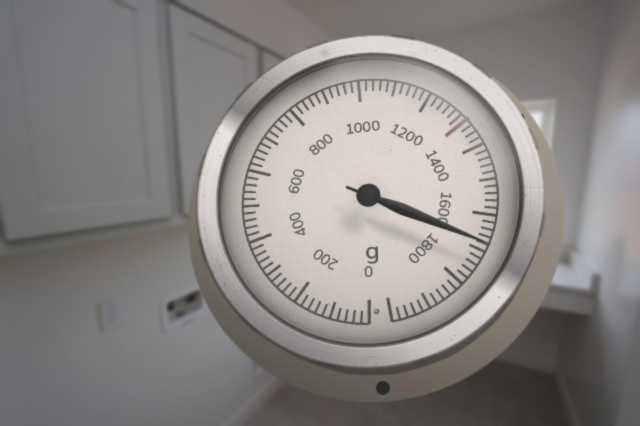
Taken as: 1680 g
